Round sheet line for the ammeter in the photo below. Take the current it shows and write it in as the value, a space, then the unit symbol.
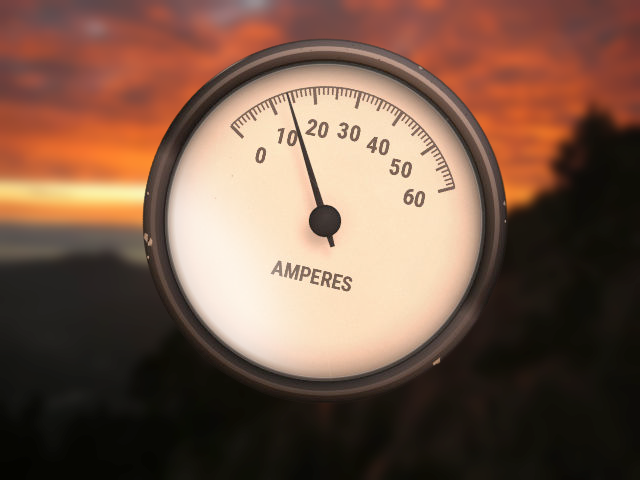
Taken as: 14 A
